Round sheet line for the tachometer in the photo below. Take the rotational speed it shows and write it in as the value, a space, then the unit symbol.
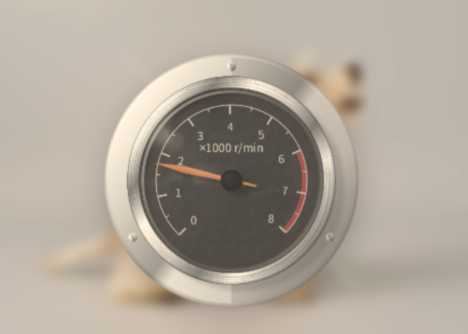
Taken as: 1750 rpm
